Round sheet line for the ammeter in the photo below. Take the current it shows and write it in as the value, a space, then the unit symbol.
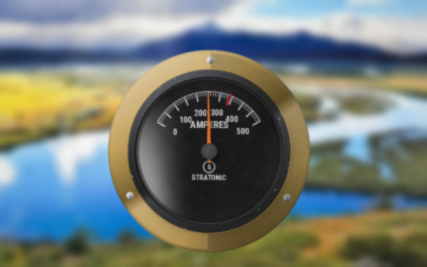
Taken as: 250 A
